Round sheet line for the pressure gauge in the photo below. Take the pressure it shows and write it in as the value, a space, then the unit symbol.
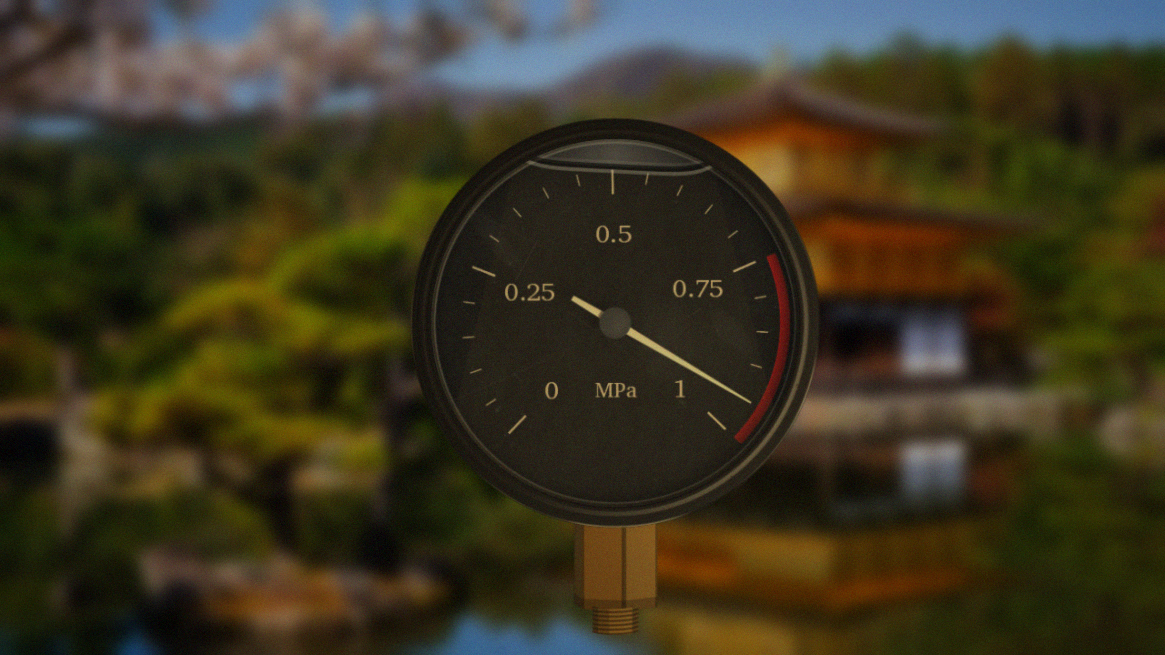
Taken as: 0.95 MPa
